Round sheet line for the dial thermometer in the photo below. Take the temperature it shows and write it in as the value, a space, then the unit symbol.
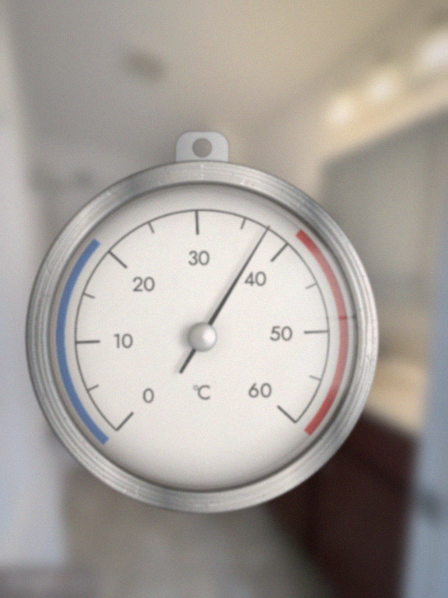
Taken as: 37.5 °C
